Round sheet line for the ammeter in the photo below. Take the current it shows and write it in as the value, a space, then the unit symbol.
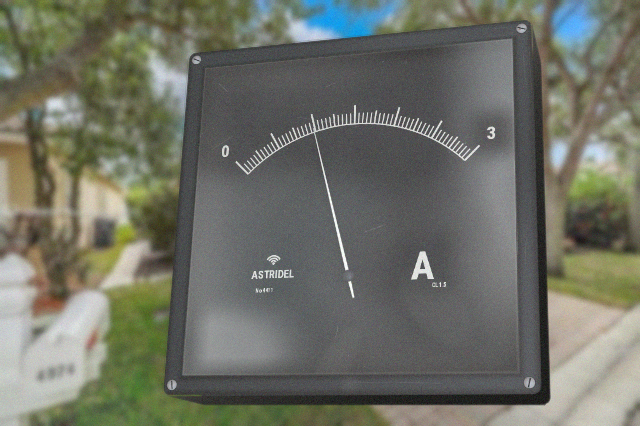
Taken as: 1 A
